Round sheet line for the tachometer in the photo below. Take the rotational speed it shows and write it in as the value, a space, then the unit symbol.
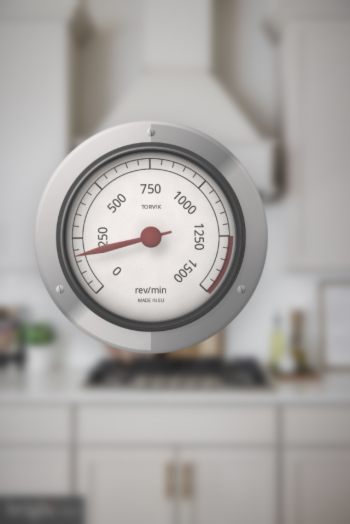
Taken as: 175 rpm
